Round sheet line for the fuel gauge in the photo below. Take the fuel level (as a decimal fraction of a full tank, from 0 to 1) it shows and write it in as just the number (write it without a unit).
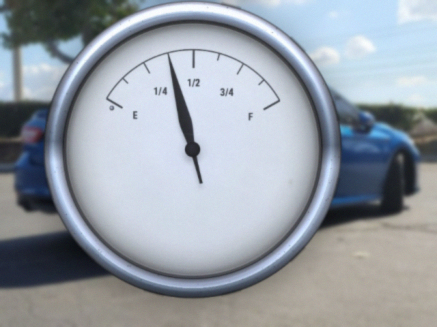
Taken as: 0.375
